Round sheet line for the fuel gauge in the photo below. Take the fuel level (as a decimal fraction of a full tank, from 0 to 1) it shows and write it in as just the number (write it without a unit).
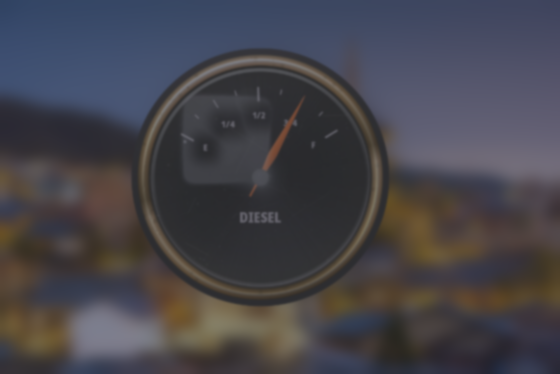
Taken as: 0.75
